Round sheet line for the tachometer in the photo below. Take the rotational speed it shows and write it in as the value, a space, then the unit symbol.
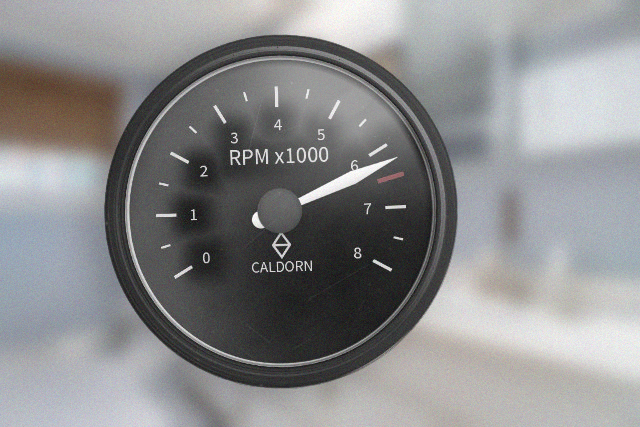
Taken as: 6250 rpm
